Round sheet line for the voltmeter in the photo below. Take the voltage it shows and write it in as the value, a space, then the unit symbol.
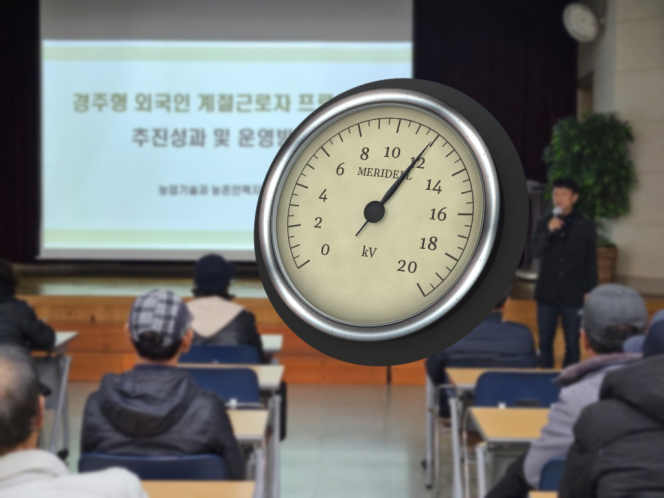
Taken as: 12 kV
